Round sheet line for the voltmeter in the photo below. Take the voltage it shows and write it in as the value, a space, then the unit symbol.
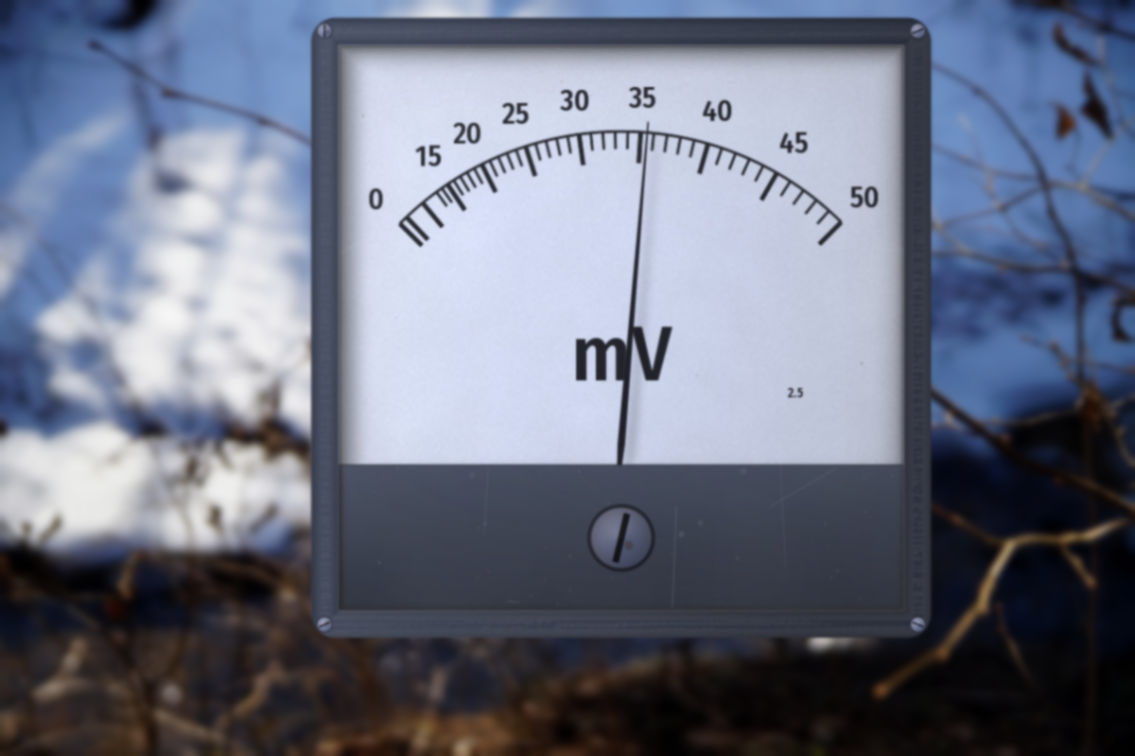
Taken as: 35.5 mV
